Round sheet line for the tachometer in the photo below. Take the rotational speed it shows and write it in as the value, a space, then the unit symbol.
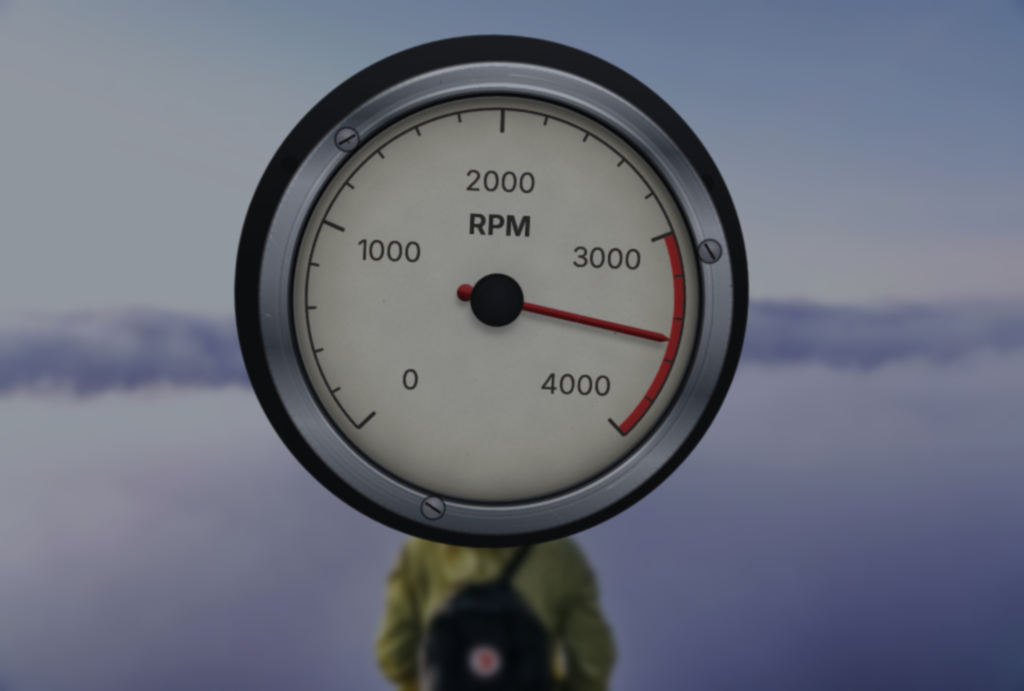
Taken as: 3500 rpm
